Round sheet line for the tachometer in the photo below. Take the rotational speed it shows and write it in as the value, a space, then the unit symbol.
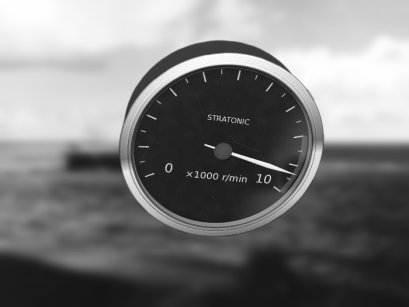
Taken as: 9250 rpm
